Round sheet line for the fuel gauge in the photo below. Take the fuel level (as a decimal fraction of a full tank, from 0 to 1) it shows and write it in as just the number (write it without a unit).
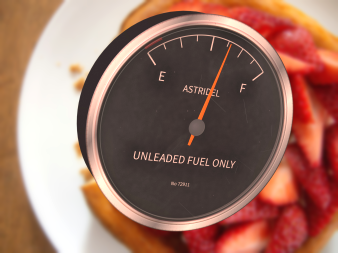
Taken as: 0.625
